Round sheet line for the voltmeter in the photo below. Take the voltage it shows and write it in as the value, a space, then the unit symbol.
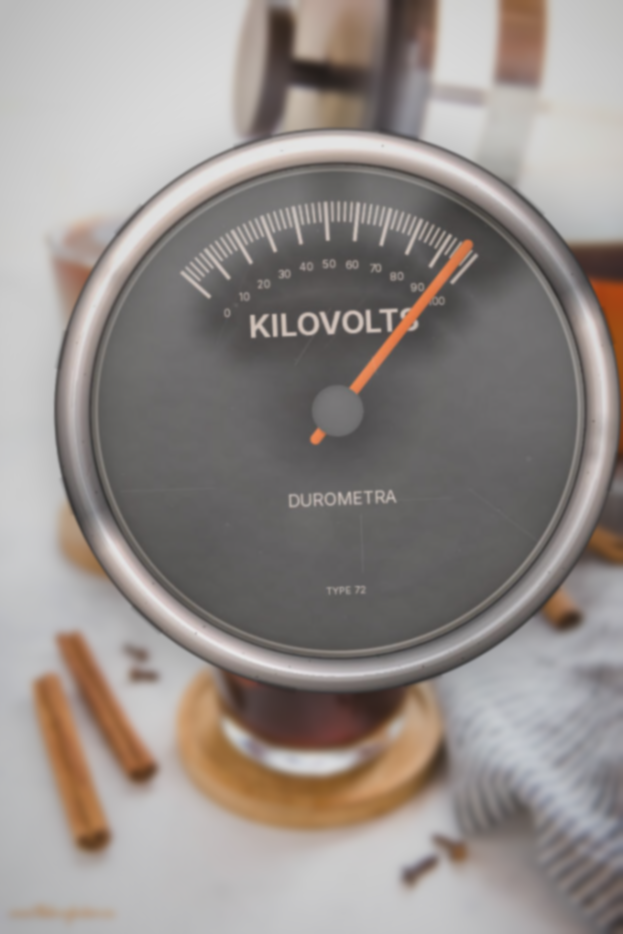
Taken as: 96 kV
